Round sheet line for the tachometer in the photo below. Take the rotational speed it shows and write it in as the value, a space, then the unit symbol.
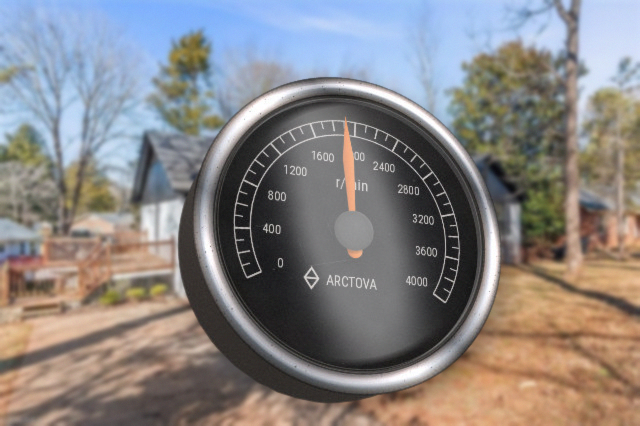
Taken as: 1900 rpm
